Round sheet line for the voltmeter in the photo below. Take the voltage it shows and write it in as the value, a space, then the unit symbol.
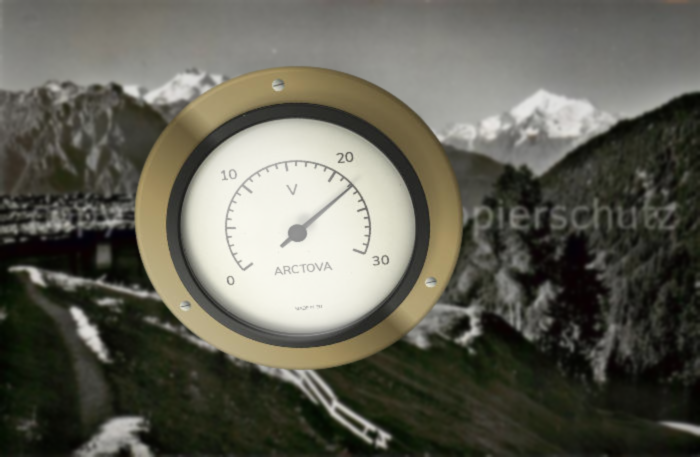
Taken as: 22 V
